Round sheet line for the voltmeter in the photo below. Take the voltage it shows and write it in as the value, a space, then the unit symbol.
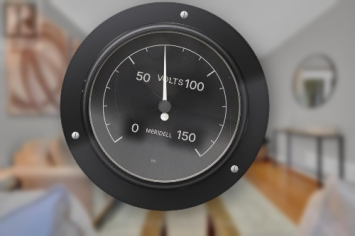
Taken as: 70 V
